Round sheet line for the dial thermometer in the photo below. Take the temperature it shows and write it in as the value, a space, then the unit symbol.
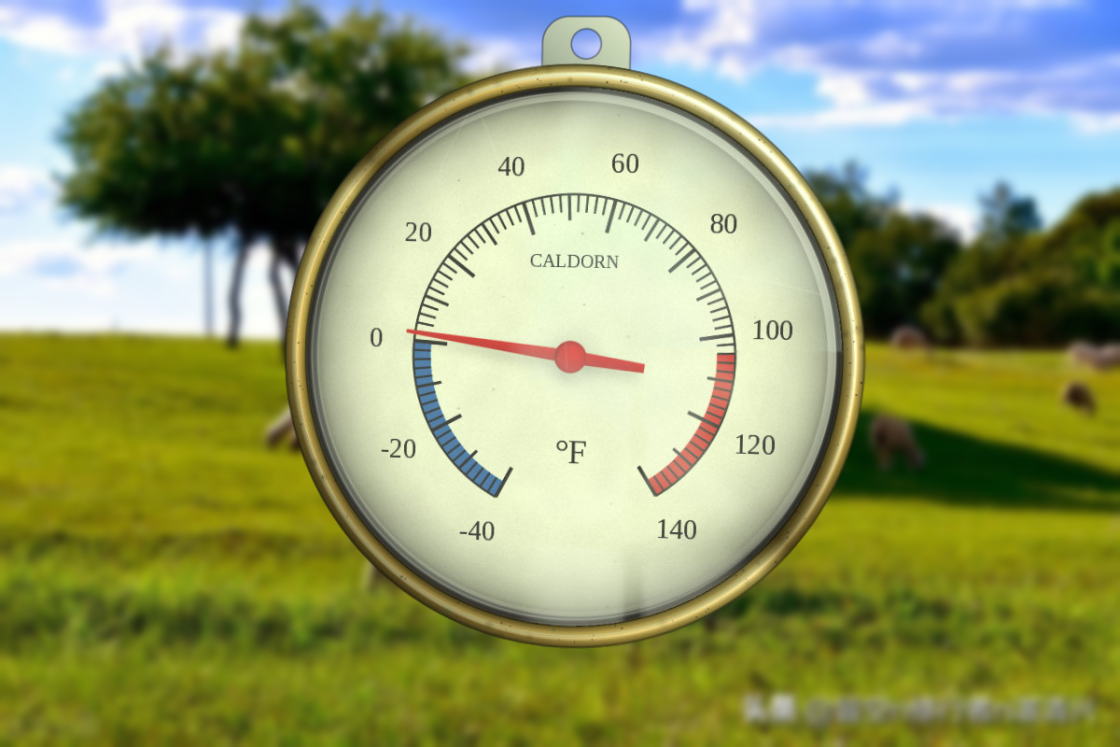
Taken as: 2 °F
